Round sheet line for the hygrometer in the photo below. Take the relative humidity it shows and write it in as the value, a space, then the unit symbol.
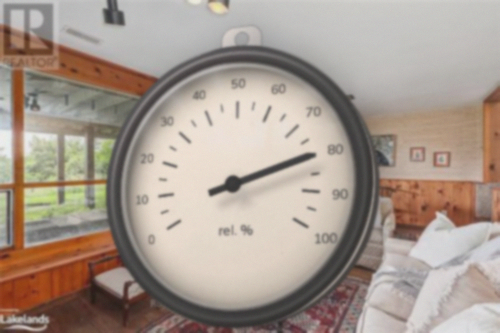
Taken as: 80 %
